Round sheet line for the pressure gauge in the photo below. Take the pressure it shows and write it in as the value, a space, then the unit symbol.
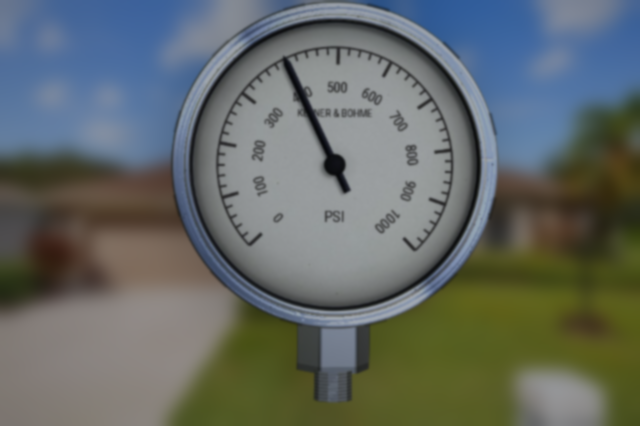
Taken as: 400 psi
